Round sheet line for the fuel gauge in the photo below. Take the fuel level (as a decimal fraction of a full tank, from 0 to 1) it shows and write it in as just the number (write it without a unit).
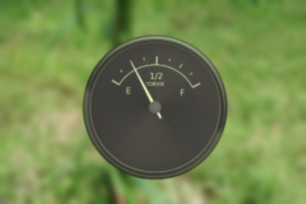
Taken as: 0.25
